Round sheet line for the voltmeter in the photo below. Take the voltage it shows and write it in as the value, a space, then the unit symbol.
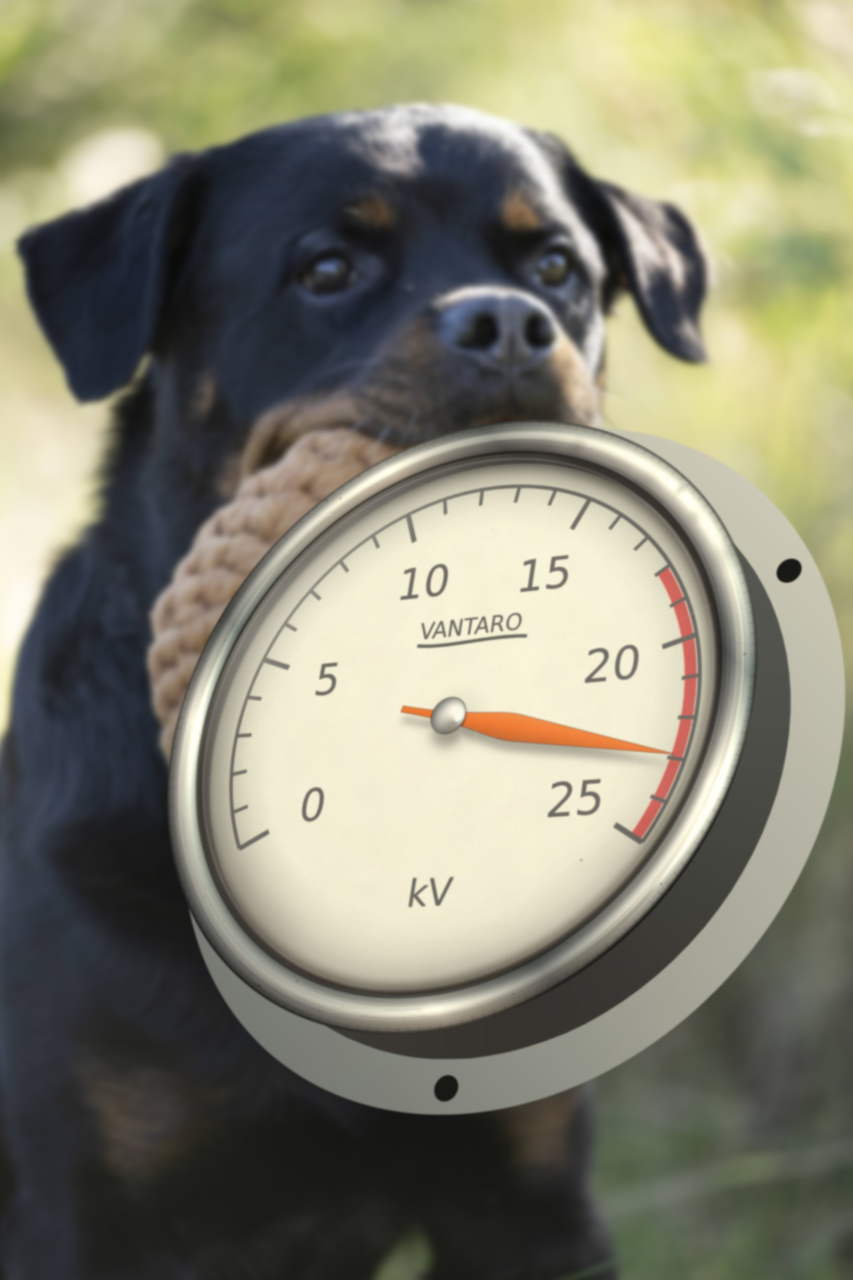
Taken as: 23 kV
